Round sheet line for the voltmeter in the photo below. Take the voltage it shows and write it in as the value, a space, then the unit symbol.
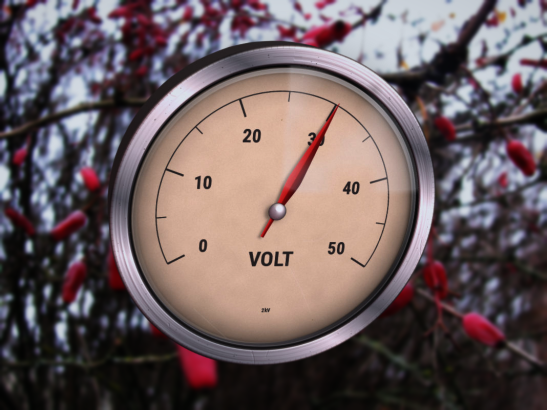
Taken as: 30 V
